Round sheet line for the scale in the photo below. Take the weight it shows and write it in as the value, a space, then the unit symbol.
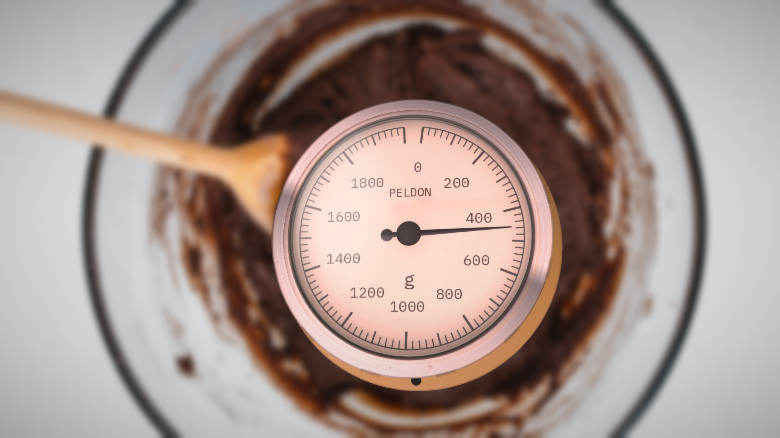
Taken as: 460 g
